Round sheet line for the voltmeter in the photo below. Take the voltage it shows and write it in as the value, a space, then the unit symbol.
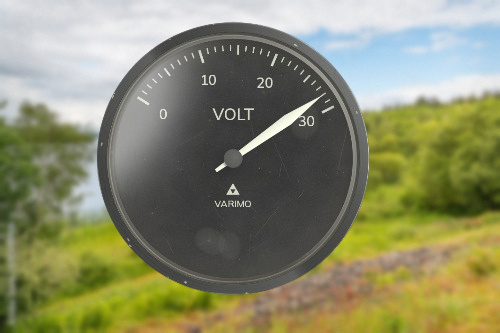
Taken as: 28 V
